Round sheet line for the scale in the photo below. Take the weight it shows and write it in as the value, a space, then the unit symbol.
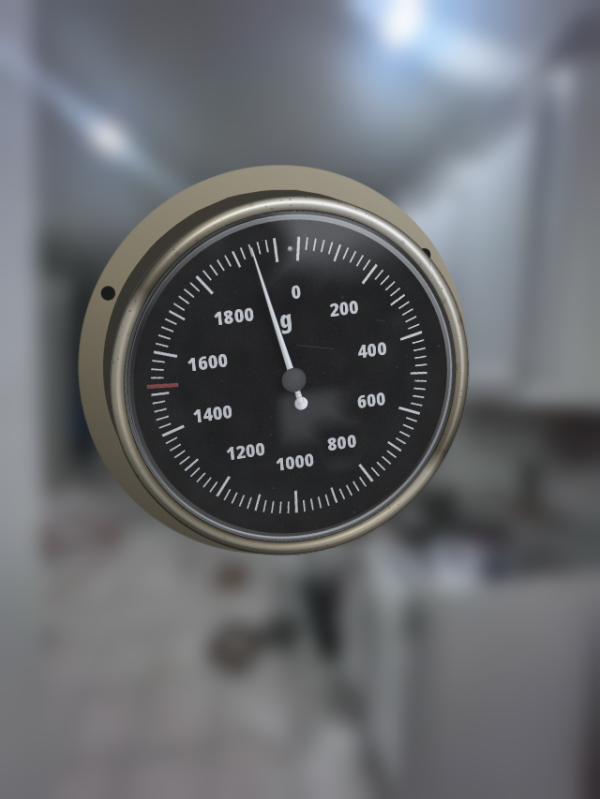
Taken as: 1940 g
